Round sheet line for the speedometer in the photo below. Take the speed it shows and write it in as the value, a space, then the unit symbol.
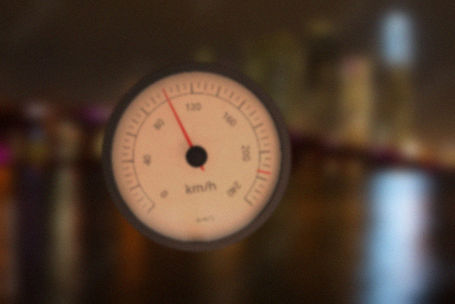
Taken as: 100 km/h
